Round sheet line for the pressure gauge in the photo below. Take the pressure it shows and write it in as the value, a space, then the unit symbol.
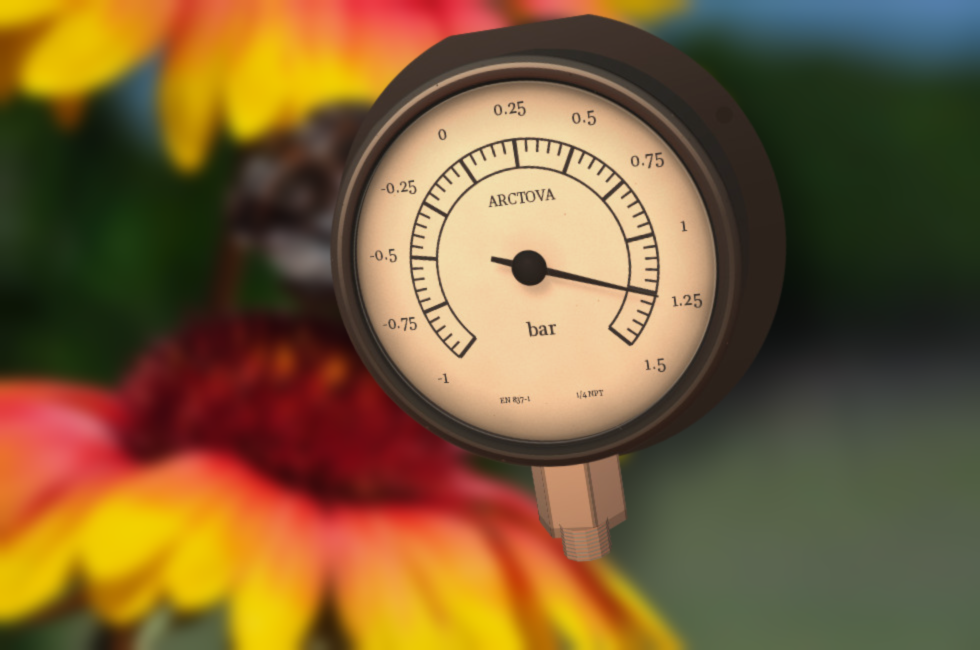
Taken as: 1.25 bar
